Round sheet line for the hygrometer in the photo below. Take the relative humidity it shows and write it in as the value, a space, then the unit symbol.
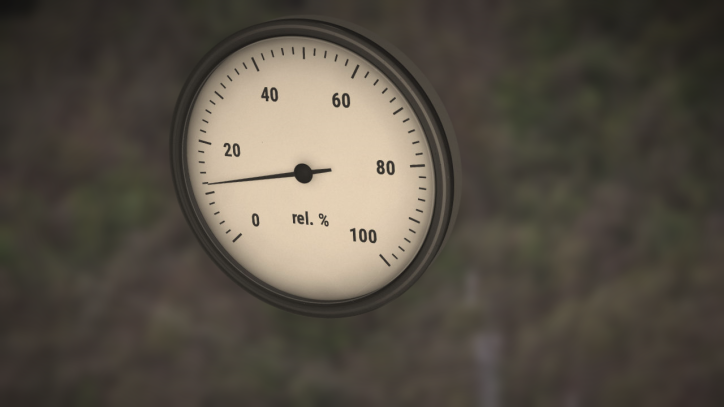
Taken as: 12 %
